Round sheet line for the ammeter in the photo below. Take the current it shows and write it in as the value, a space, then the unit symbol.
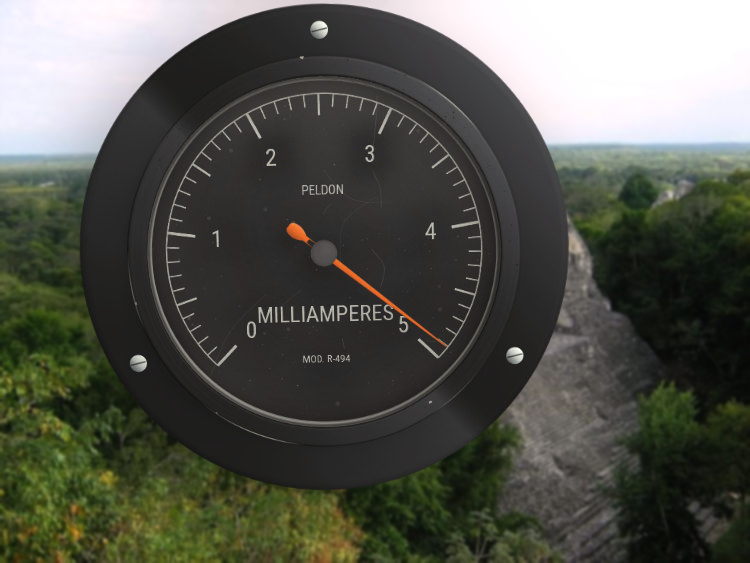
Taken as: 4.9 mA
